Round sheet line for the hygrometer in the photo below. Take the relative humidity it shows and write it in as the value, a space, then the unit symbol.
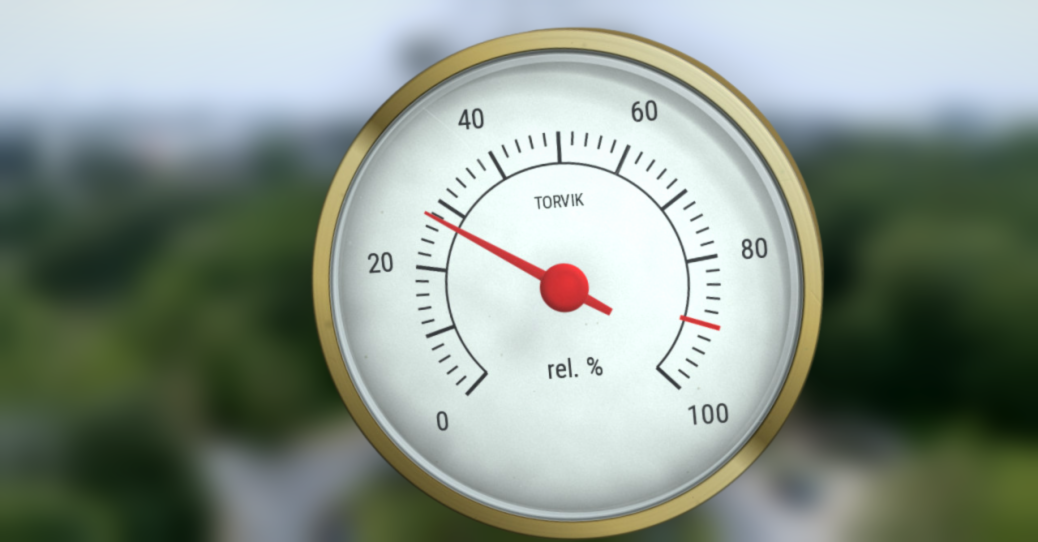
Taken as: 28 %
